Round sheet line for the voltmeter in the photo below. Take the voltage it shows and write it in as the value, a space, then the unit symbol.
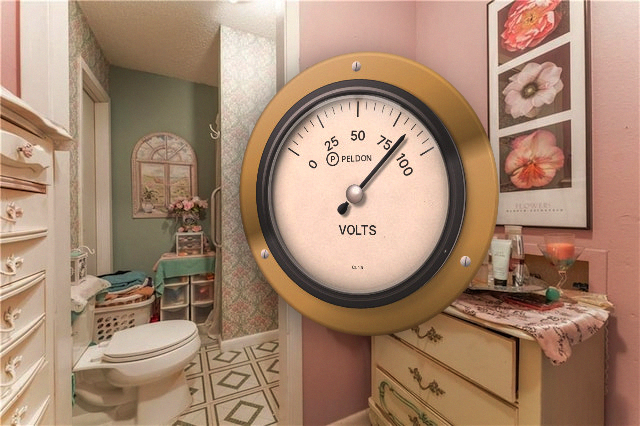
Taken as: 85 V
